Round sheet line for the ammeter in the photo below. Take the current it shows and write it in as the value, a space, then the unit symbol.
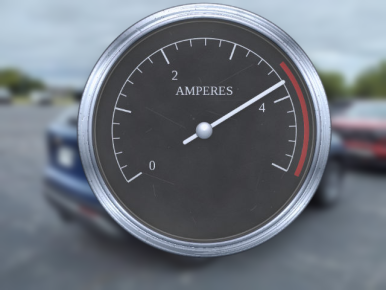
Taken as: 3.8 A
